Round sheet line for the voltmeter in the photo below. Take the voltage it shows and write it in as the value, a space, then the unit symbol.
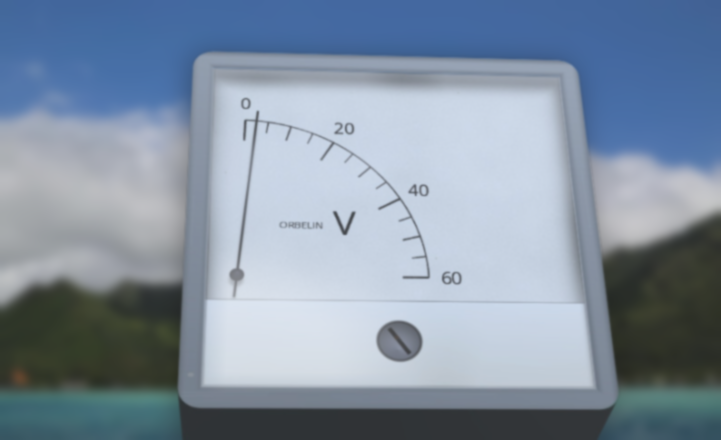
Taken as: 2.5 V
